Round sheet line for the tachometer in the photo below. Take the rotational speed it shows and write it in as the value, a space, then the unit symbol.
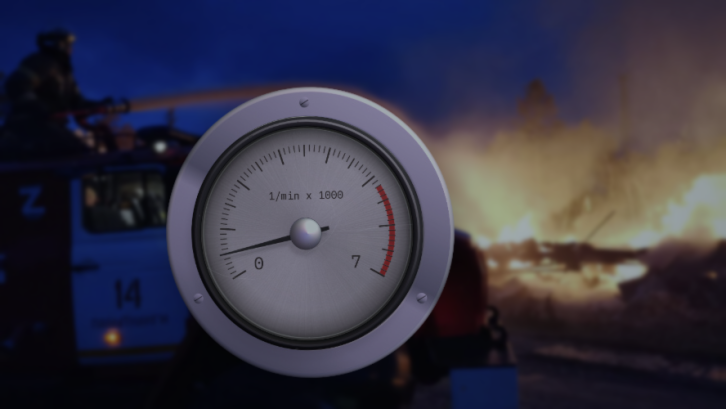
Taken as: 500 rpm
